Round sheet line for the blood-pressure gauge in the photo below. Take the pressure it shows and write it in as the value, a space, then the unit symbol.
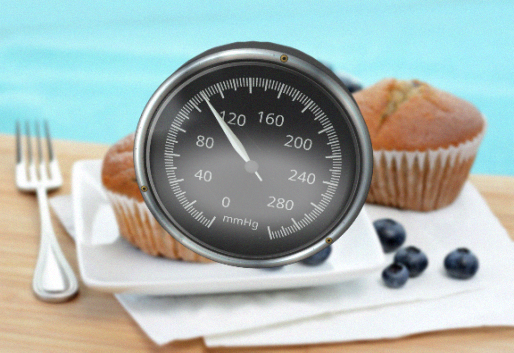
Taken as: 110 mmHg
